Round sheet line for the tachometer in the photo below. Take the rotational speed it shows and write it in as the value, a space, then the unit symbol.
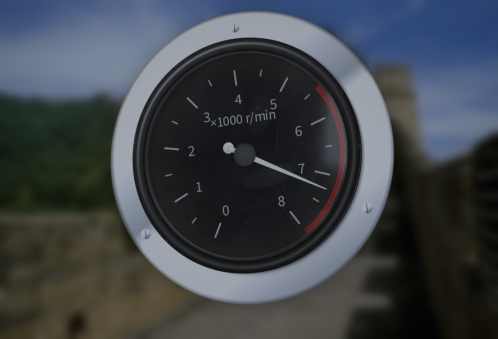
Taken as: 7250 rpm
